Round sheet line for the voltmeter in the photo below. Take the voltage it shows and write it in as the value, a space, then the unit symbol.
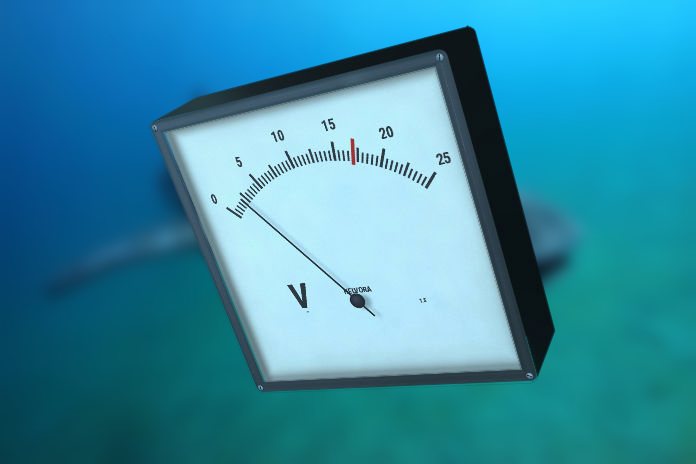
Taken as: 2.5 V
